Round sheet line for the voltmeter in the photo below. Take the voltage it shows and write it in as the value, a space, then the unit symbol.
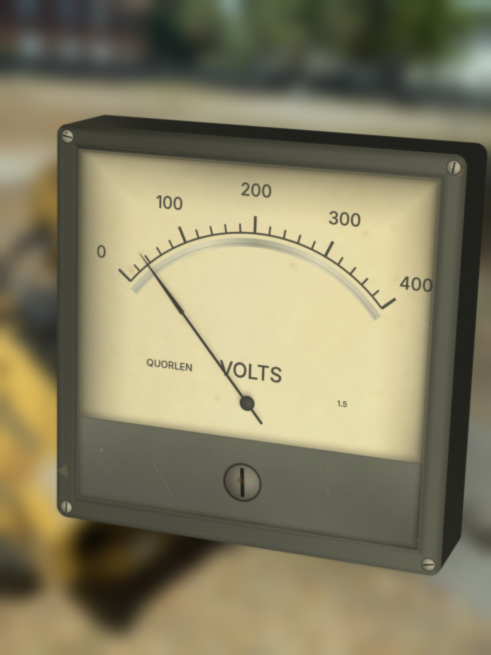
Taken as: 40 V
